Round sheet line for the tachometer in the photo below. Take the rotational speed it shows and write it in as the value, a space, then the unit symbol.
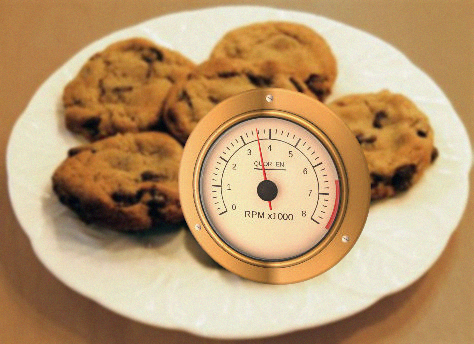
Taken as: 3600 rpm
